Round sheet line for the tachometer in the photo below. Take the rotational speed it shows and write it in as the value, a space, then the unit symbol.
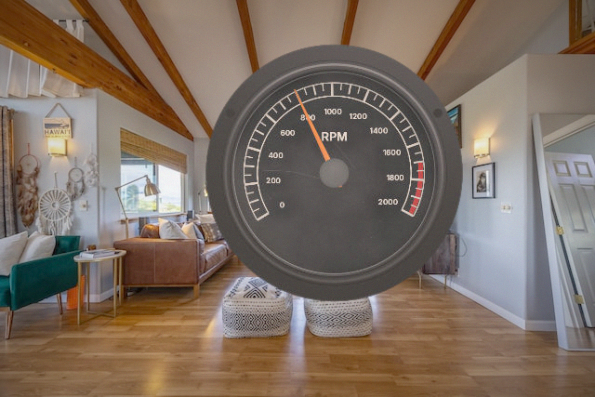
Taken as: 800 rpm
